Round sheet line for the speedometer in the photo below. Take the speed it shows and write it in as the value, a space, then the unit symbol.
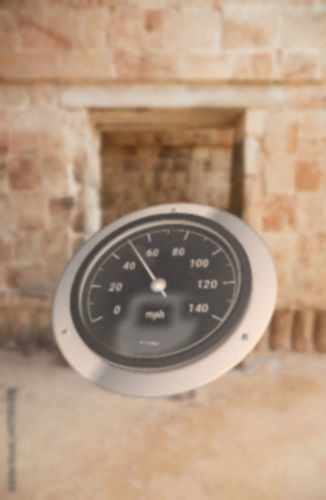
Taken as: 50 mph
